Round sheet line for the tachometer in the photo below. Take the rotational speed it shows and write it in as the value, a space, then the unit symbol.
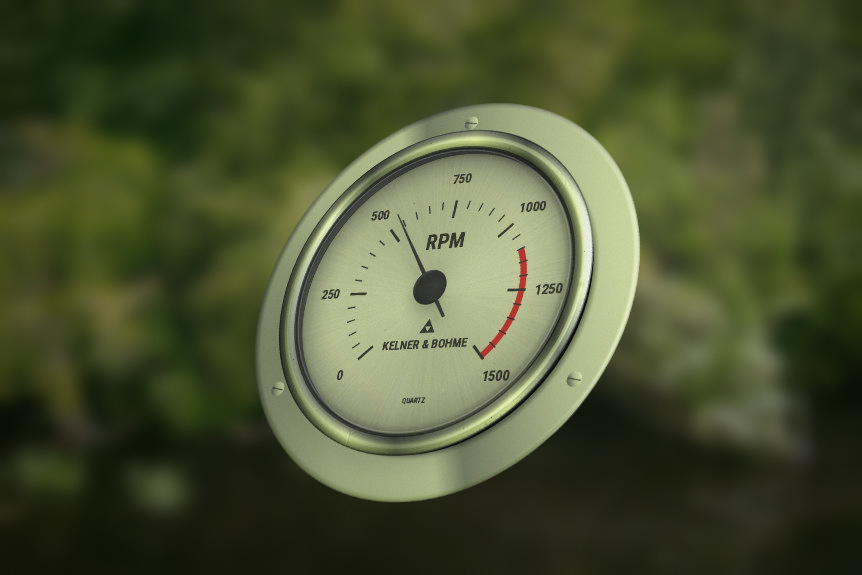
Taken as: 550 rpm
